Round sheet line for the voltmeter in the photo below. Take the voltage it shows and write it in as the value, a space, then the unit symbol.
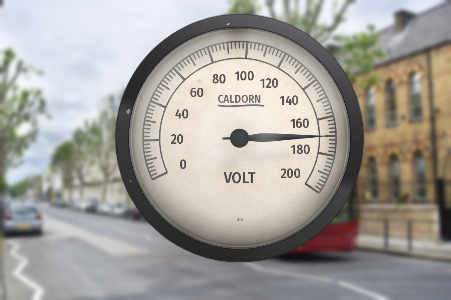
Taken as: 170 V
